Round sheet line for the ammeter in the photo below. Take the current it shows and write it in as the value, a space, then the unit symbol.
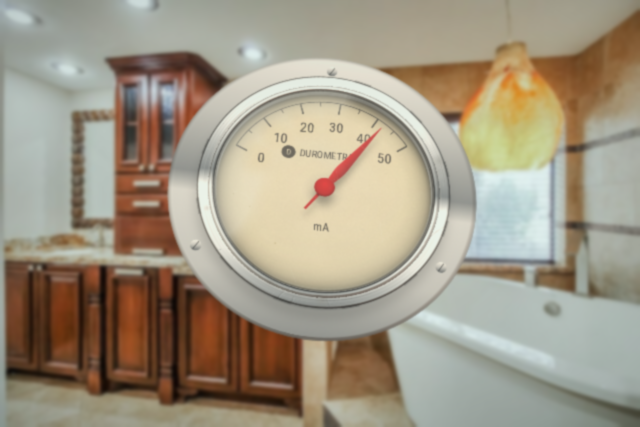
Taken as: 42.5 mA
